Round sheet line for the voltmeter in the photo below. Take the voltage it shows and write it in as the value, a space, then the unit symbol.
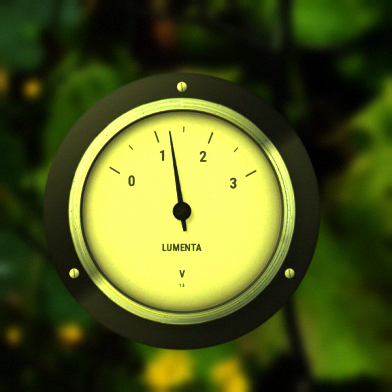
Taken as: 1.25 V
